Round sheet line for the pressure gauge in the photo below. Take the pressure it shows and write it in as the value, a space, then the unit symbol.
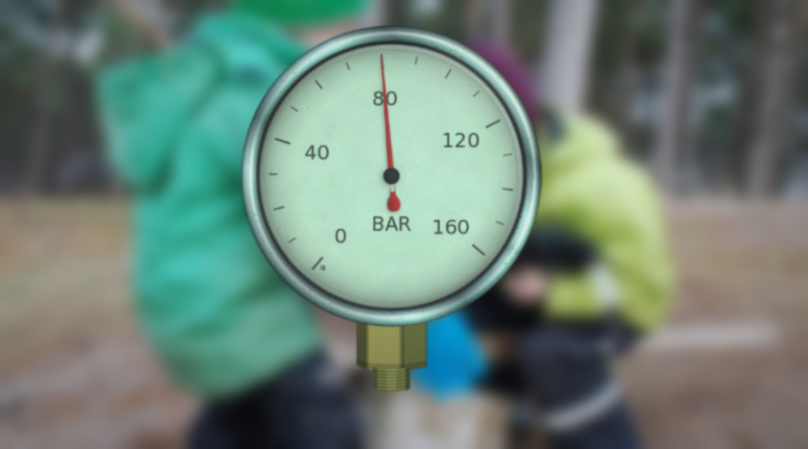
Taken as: 80 bar
